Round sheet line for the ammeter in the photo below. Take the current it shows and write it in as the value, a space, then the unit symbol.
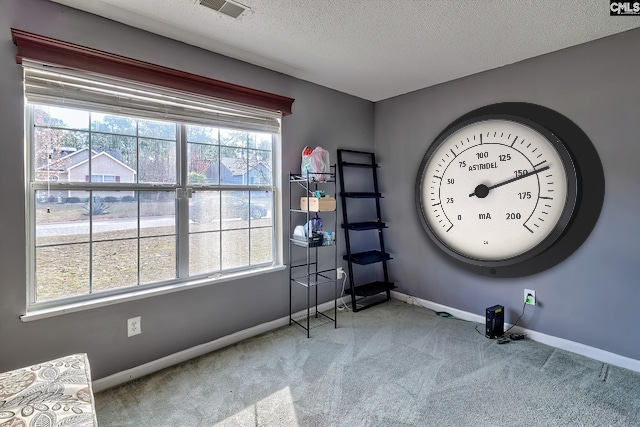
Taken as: 155 mA
